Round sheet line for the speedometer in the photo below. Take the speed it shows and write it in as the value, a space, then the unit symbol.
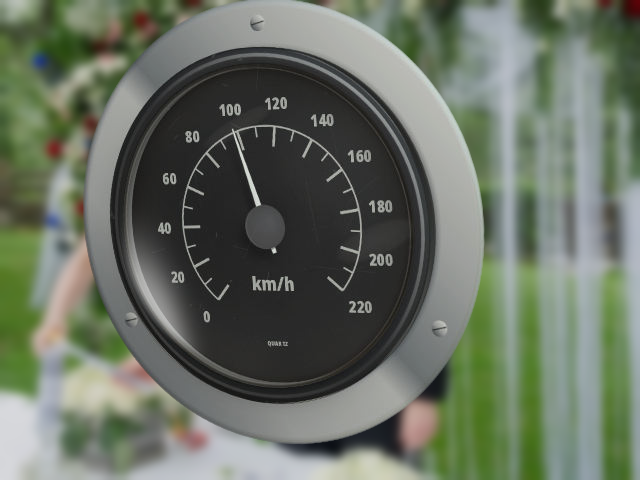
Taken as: 100 km/h
